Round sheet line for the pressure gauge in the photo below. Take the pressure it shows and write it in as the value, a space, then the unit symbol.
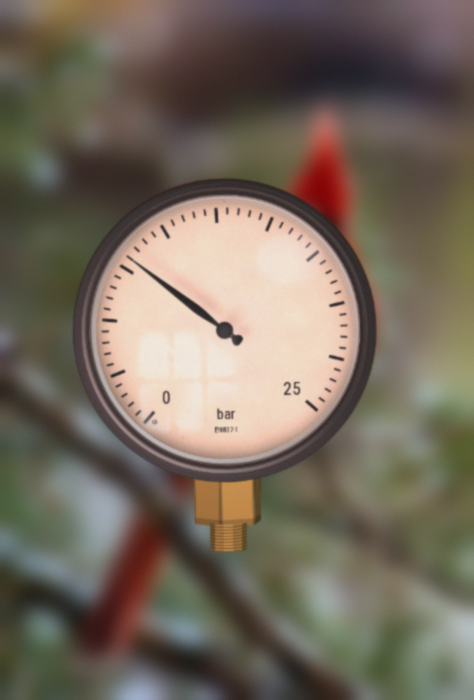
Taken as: 8 bar
